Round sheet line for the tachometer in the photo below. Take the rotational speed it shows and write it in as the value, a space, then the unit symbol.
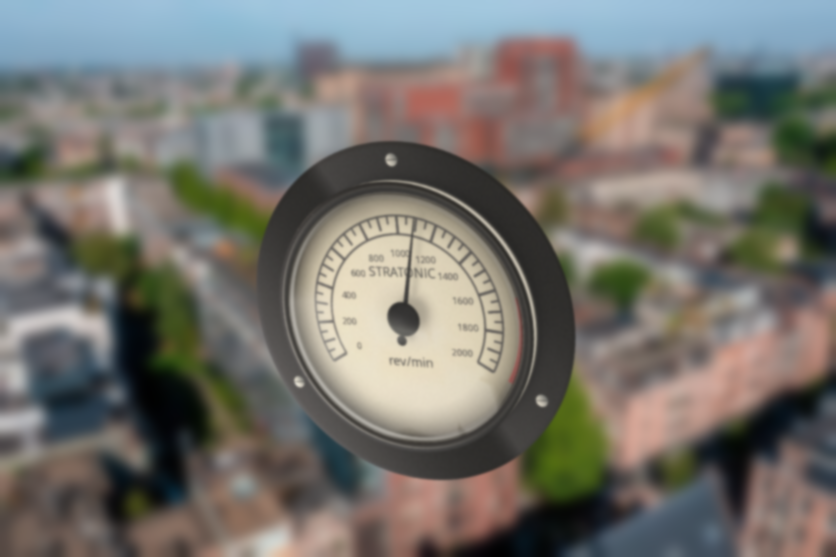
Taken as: 1100 rpm
